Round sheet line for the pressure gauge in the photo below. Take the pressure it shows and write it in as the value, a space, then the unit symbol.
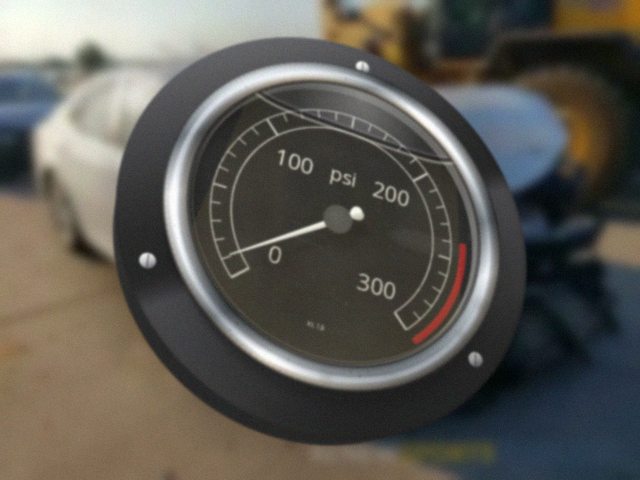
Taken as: 10 psi
